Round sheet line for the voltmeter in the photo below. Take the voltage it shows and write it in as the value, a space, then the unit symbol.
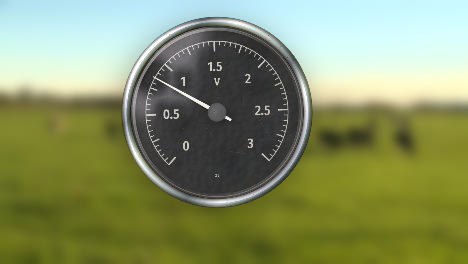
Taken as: 0.85 V
